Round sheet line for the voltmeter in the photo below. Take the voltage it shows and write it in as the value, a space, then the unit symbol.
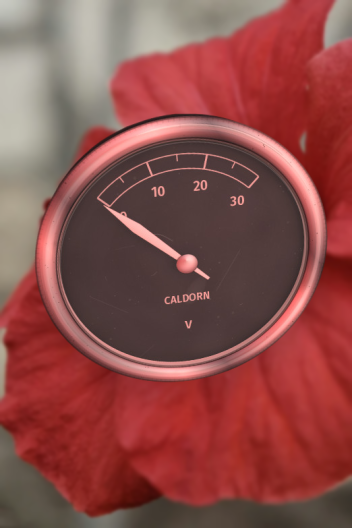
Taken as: 0 V
